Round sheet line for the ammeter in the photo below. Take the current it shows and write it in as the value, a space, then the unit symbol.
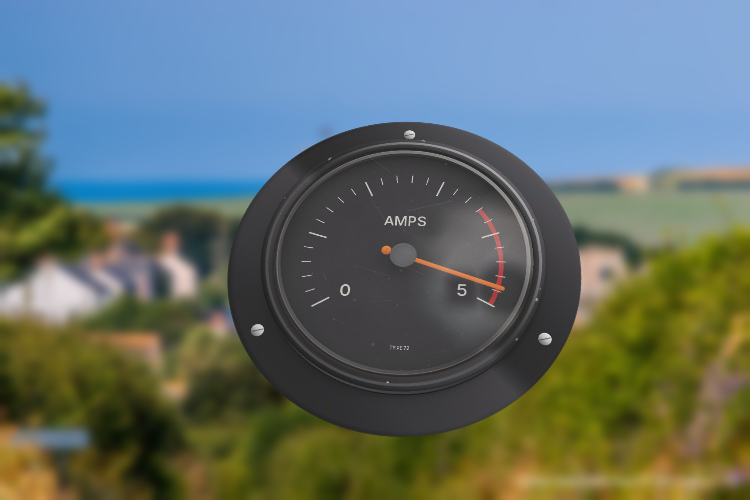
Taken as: 4.8 A
